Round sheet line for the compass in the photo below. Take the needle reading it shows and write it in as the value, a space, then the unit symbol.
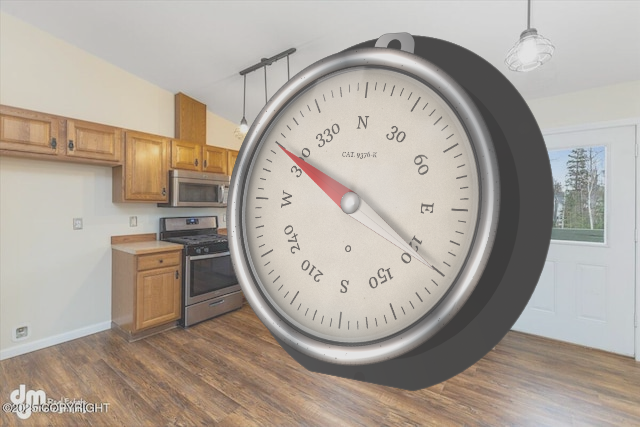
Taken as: 300 °
